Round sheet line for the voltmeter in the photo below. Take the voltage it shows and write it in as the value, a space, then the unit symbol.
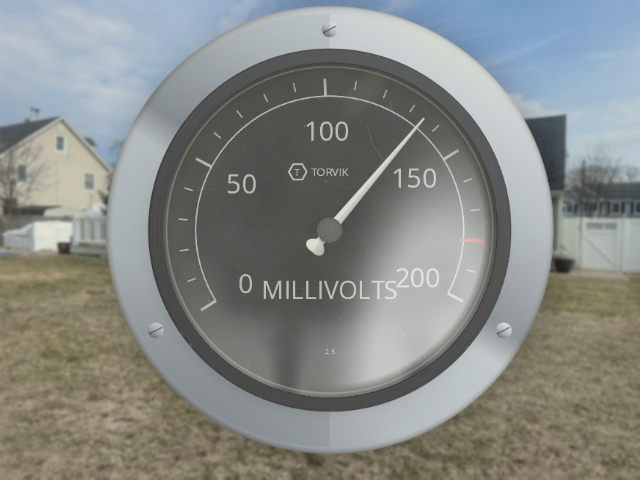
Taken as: 135 mV
